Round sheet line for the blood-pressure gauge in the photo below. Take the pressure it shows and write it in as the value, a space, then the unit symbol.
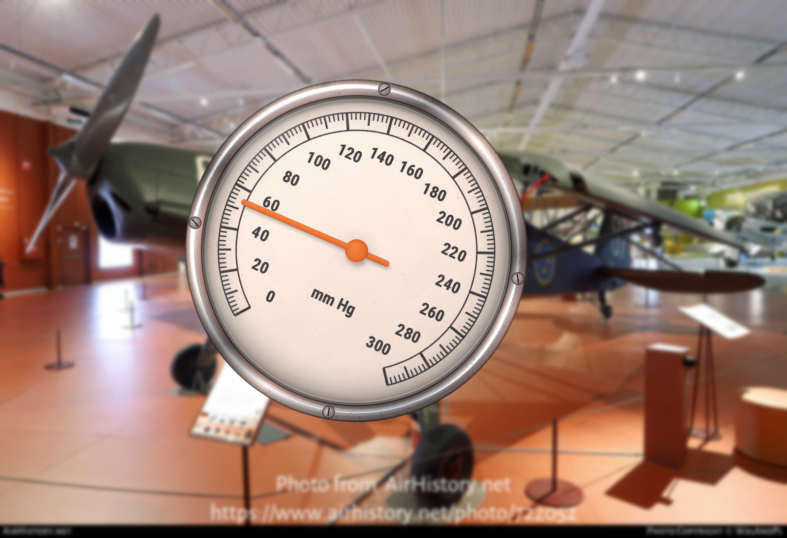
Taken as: 54 mmHg
